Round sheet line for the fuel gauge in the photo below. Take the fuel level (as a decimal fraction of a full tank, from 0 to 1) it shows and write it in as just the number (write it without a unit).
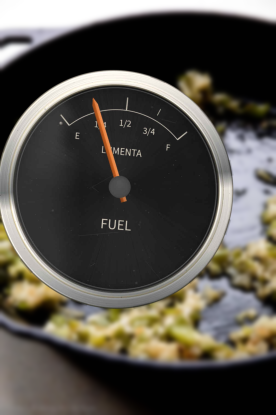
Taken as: 0.25
